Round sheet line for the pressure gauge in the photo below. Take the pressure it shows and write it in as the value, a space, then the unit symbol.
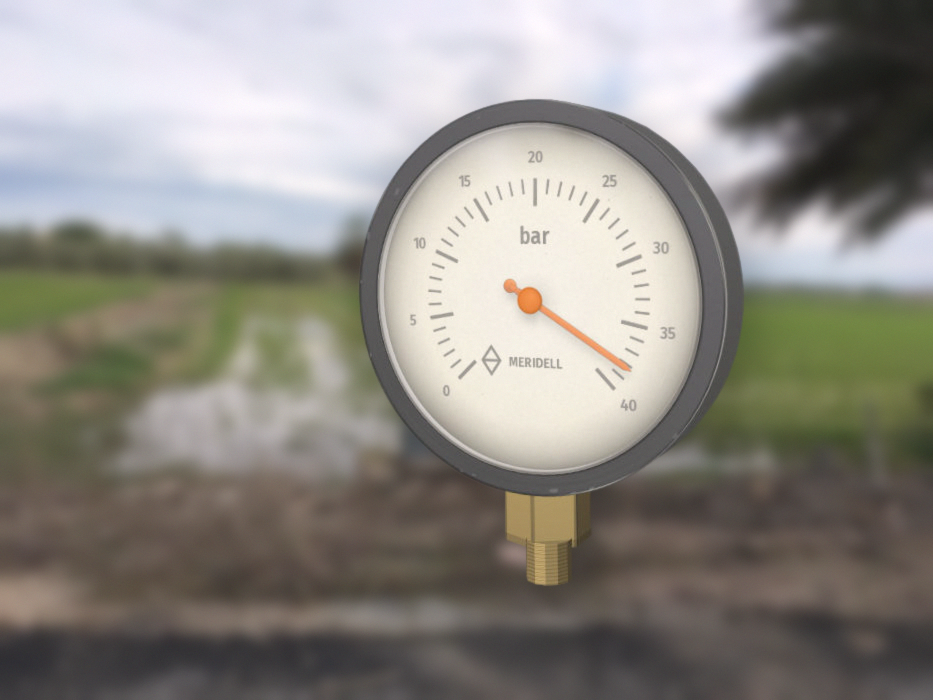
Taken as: 38 bar
